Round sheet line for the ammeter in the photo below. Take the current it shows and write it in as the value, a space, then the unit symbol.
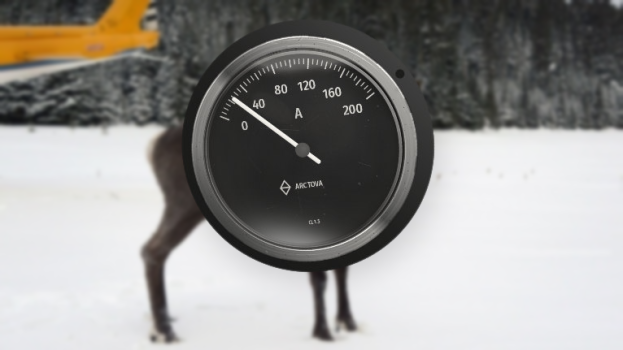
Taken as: 25 A
